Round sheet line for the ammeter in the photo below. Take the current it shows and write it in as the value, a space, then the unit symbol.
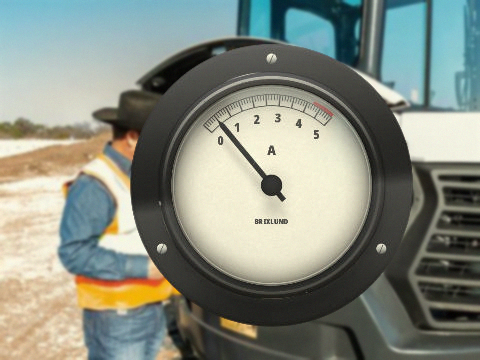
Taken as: 0.5 A
